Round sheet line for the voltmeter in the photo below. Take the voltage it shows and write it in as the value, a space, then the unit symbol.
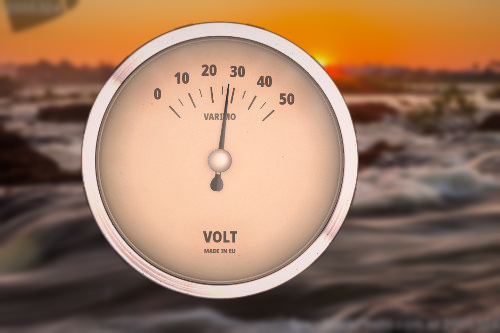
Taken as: 27.5 V
